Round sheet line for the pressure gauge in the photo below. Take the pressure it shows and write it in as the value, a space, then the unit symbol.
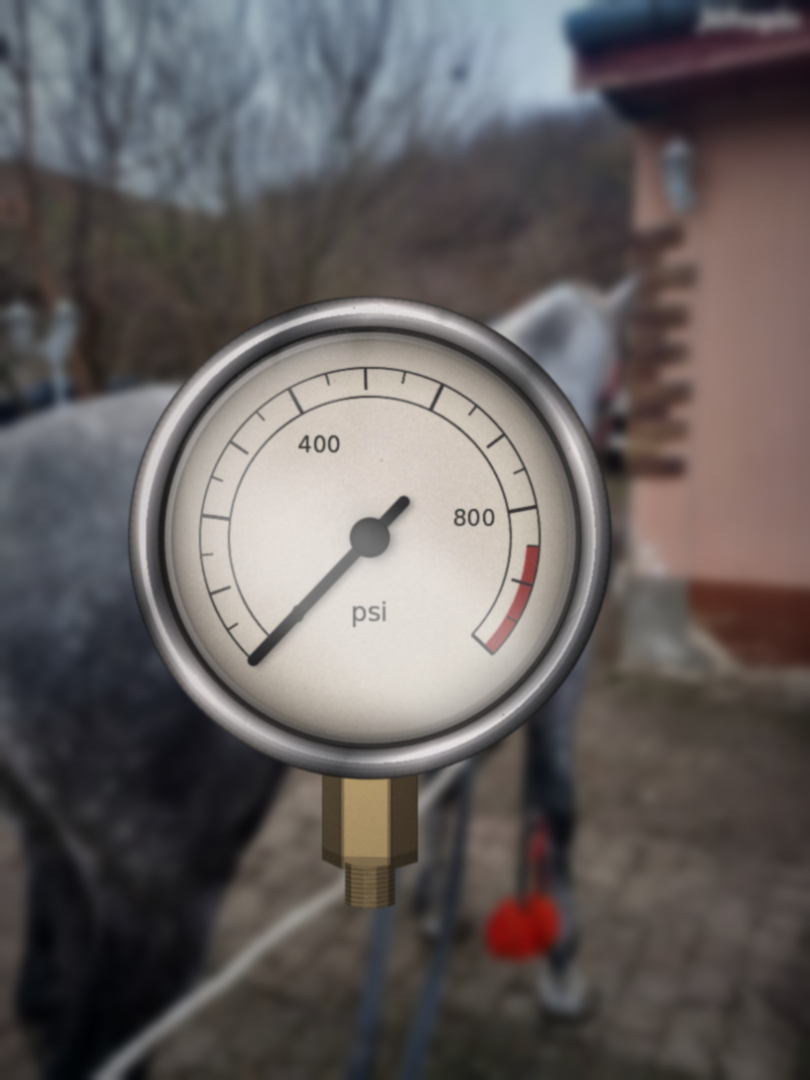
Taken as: 0 psi
